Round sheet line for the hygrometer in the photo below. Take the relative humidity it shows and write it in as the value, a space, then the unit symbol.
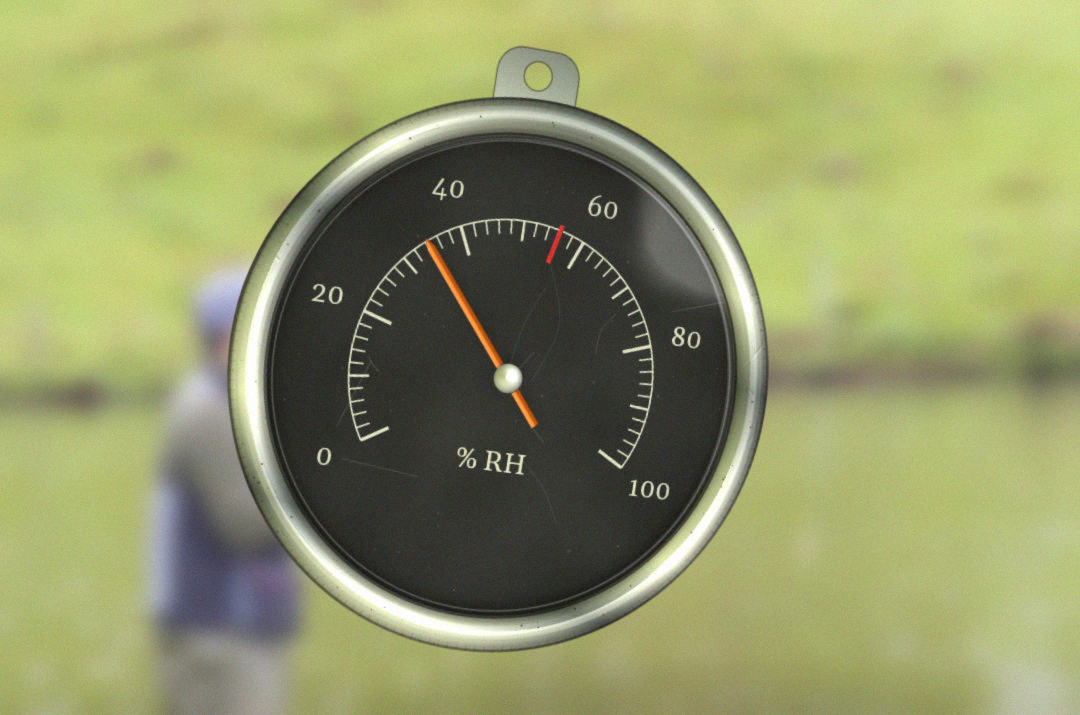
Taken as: 34 %
